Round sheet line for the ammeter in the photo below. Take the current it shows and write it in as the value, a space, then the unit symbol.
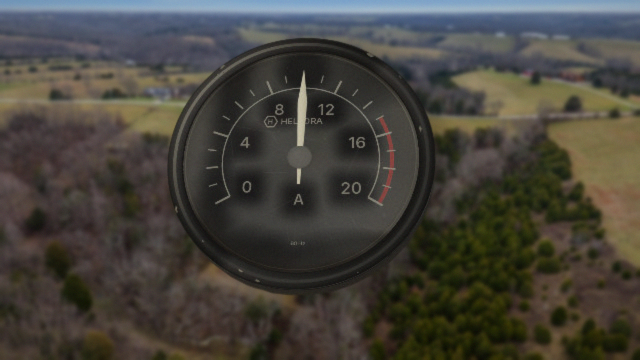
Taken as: 10 A
